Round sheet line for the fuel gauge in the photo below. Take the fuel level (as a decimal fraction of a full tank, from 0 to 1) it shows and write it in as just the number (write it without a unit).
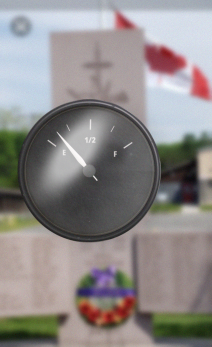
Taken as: 0.125
